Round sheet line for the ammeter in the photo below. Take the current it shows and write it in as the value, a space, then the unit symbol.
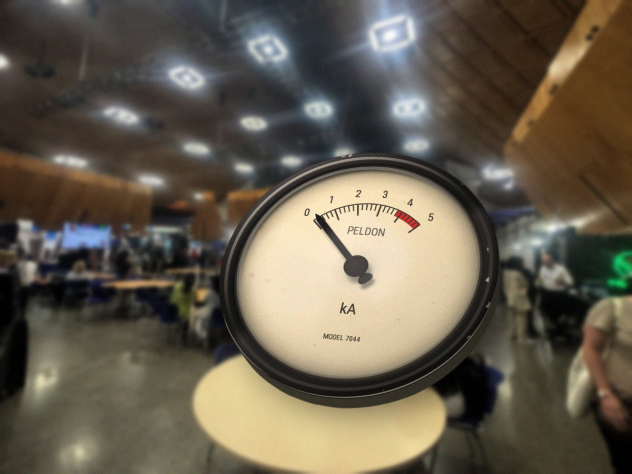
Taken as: 0.2 kA
